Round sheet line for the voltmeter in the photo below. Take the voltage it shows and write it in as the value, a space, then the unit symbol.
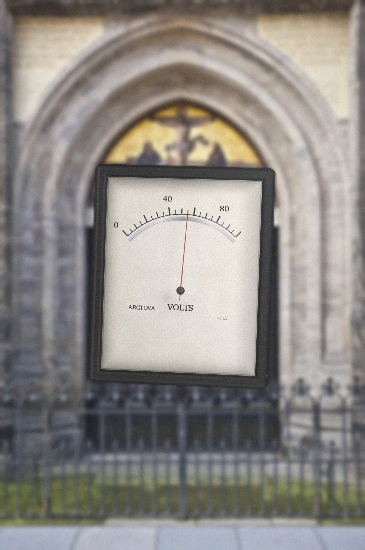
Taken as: 55 V
